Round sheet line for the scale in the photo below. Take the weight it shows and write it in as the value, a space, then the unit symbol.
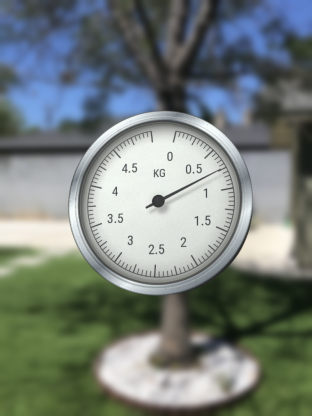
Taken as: 0.75 kg
